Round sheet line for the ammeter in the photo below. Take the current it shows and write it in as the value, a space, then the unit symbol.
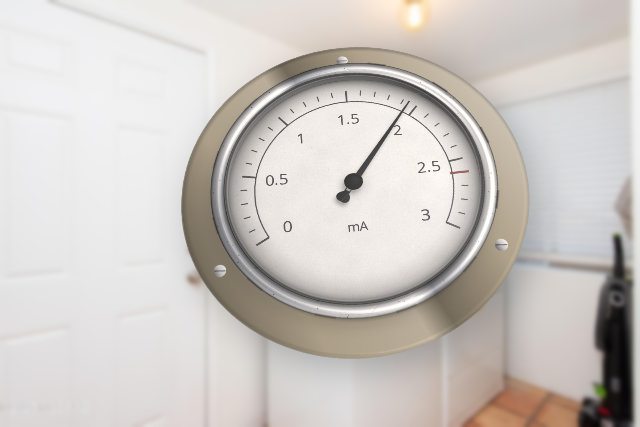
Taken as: 1.95 mA
